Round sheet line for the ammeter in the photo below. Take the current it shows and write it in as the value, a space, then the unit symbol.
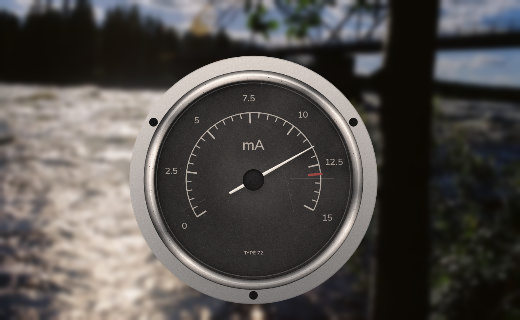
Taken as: 11.5 mA
